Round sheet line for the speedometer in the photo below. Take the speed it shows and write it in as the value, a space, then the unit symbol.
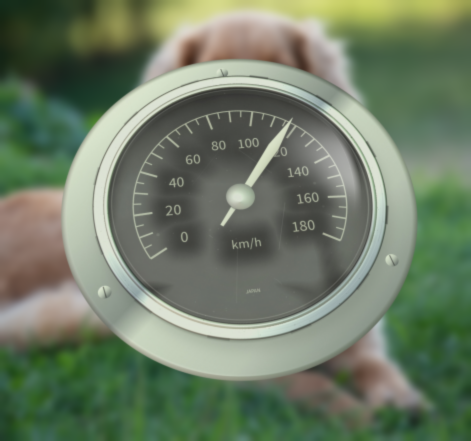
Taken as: 117.5 km/h
